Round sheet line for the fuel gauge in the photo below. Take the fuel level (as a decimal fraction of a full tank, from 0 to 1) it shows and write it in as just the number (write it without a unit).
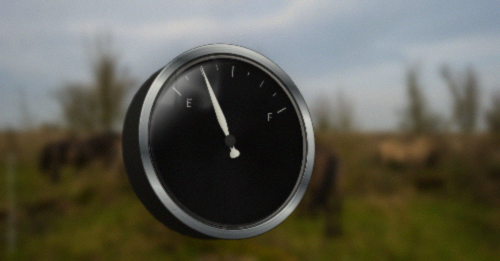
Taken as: 0.25
